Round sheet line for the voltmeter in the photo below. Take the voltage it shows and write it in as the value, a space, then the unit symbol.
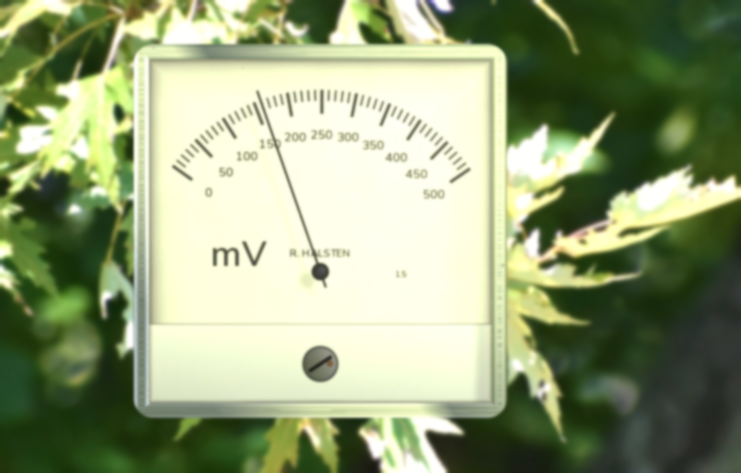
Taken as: 160 mV
